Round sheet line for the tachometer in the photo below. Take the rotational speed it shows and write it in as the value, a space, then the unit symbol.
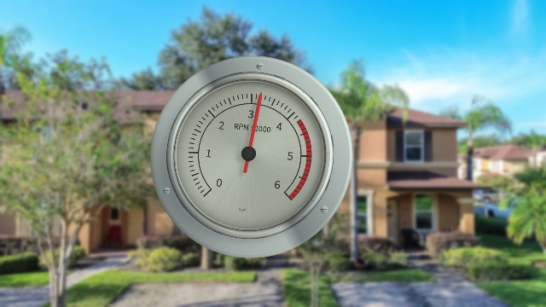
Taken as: 3200 rpm
